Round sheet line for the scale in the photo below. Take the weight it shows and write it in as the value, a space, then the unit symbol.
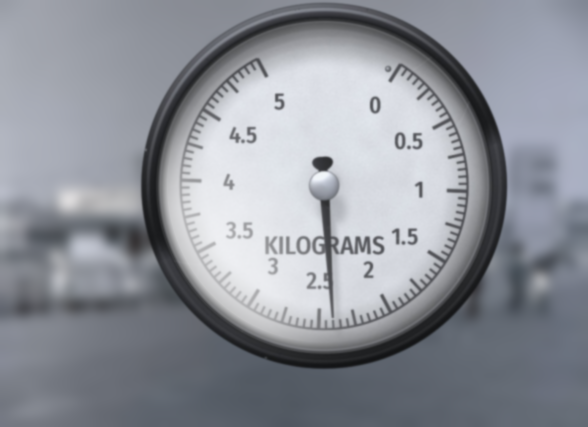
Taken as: 2.4 kg
